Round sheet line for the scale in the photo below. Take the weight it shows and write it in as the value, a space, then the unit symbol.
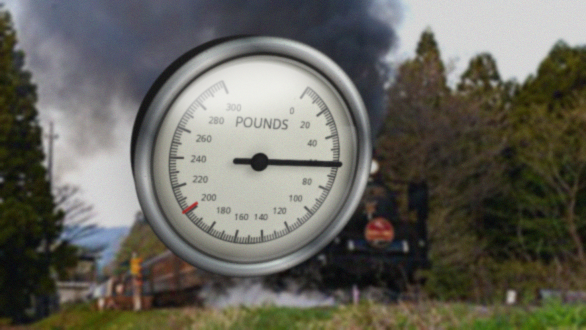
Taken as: 60 lb
